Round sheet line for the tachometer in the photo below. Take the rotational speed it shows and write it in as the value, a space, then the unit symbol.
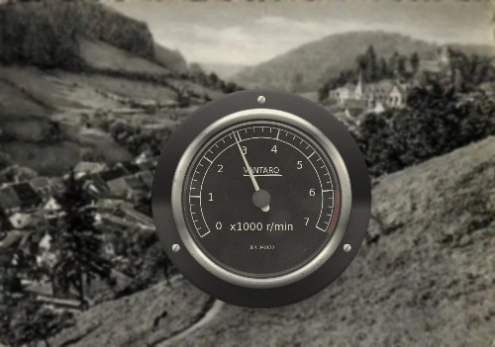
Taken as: 2900 rpm
